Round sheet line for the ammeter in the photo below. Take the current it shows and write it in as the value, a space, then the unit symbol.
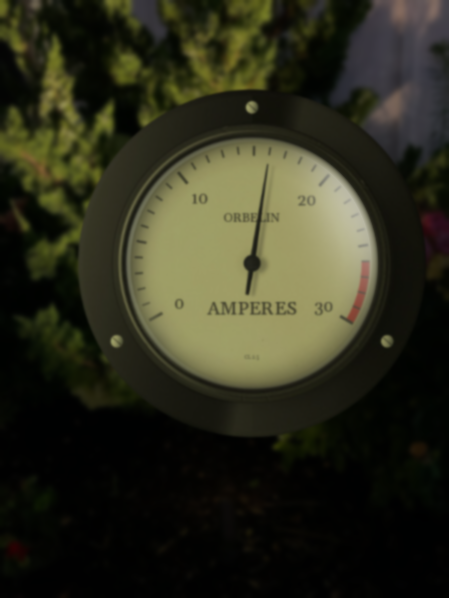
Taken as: 16 A
